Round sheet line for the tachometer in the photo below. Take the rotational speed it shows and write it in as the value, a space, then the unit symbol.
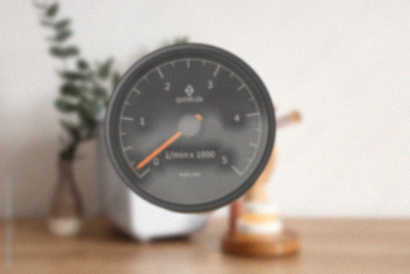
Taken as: 125 rpm
